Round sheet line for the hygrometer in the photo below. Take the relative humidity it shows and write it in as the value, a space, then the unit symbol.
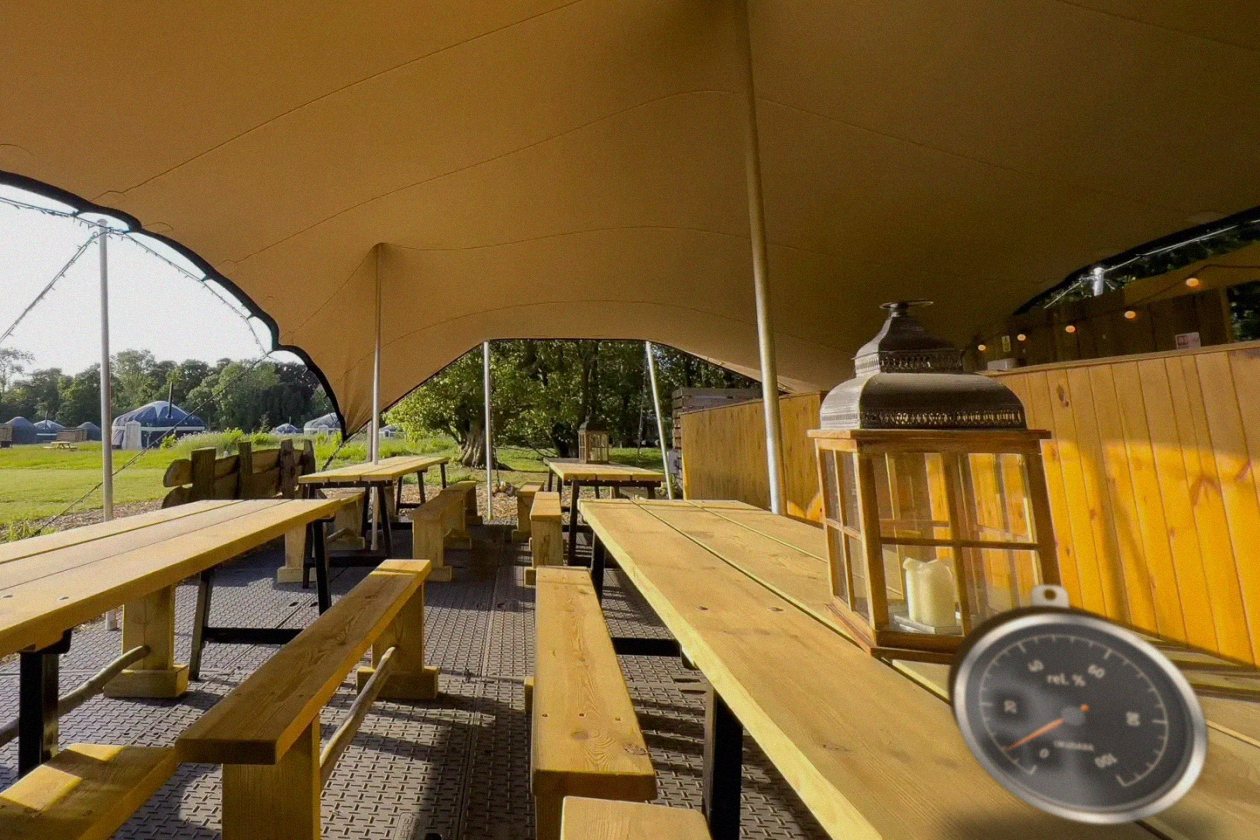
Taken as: 8 %
